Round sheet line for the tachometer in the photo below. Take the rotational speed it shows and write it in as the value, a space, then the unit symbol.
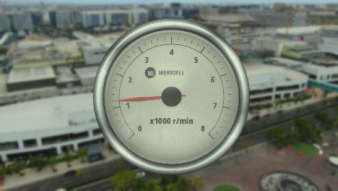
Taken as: 1200 rpm
